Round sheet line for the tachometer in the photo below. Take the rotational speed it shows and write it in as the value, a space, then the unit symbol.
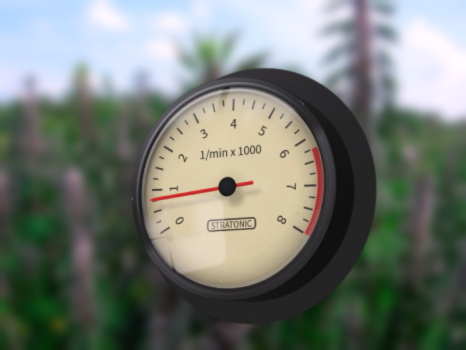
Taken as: 750 rpm
